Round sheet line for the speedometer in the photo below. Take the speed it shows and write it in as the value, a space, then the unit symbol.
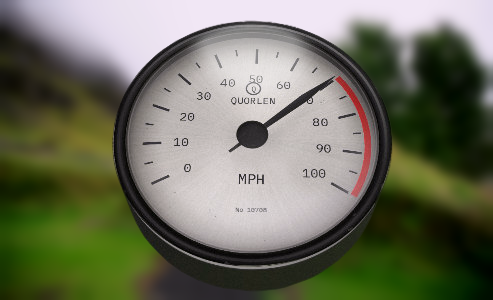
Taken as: 70 mph
